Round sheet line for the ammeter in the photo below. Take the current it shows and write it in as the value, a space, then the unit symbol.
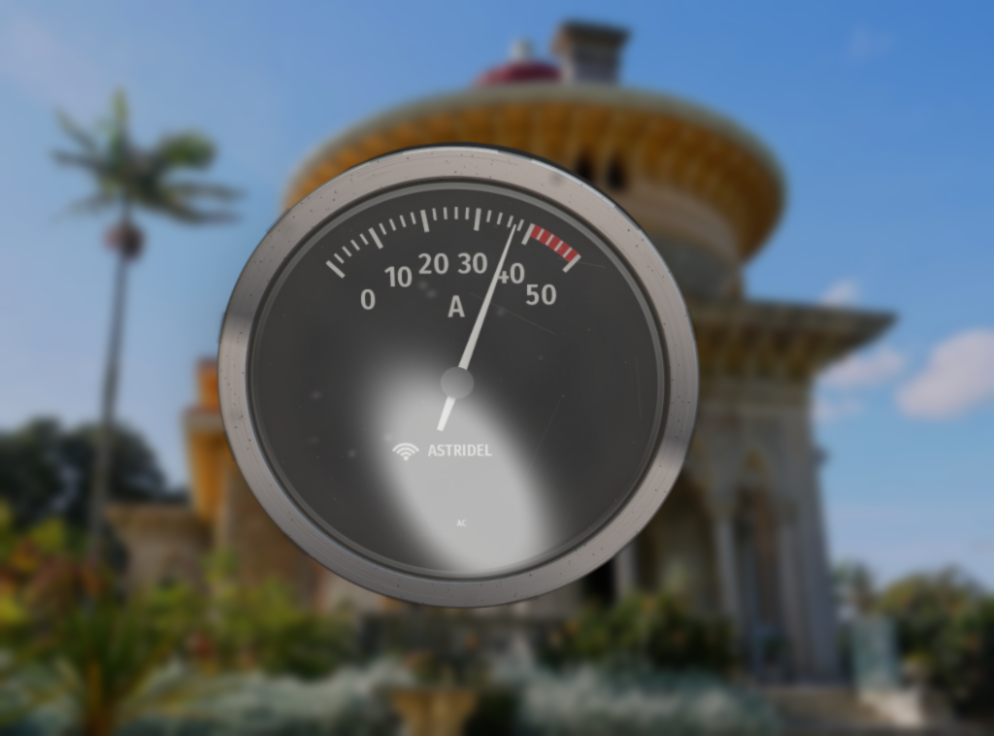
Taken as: 37 A
